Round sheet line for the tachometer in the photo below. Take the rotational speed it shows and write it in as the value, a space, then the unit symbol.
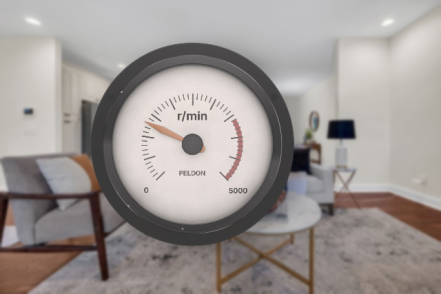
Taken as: 1300 rpm
